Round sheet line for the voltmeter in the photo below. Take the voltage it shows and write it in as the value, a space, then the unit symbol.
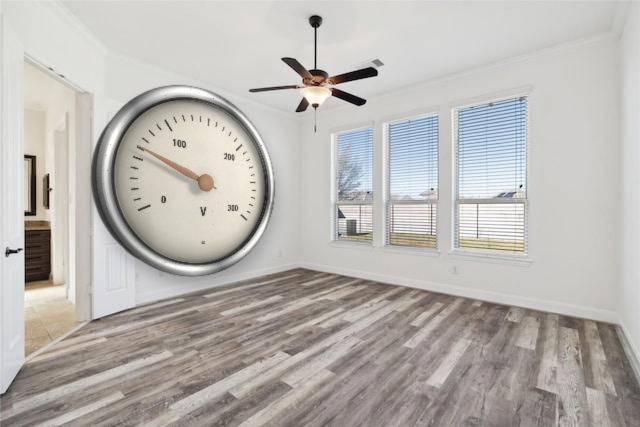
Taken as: 60 V
